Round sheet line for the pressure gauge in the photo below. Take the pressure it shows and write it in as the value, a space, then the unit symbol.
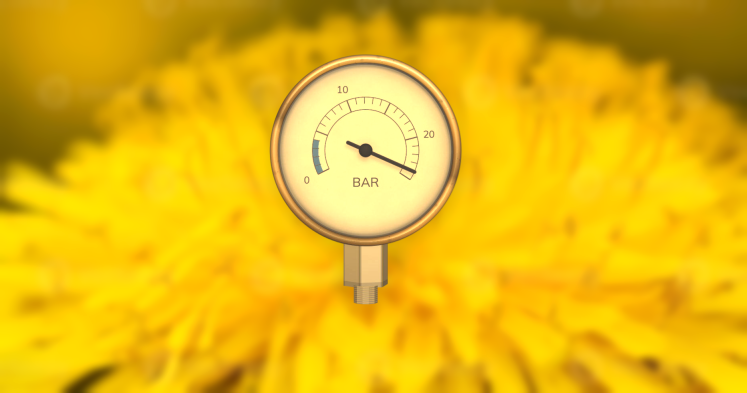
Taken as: 24 bar
